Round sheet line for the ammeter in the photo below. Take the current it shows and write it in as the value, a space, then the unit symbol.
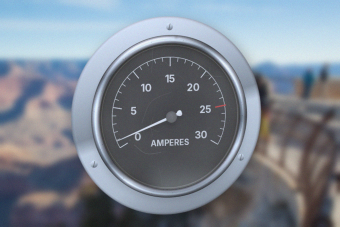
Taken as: 1 A
